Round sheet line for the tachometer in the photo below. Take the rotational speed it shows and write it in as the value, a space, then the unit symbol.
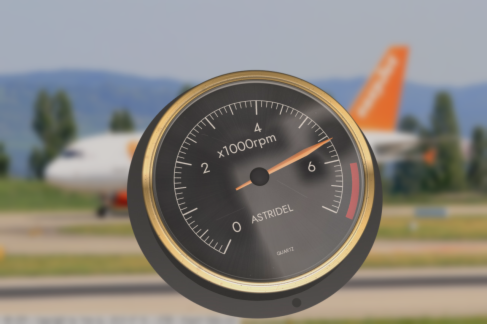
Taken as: 5600 rpm
